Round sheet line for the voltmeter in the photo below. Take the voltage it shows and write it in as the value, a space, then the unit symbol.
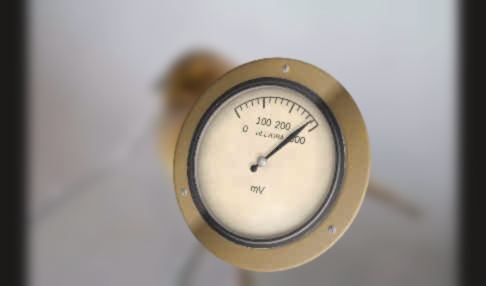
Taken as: 280 mV
